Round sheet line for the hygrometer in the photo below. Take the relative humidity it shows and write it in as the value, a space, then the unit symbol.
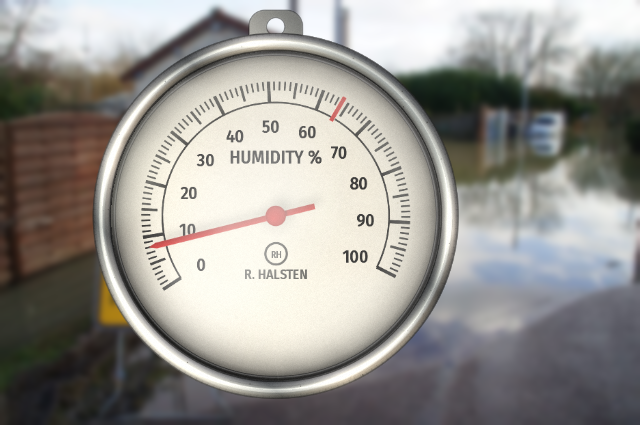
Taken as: 8 %
